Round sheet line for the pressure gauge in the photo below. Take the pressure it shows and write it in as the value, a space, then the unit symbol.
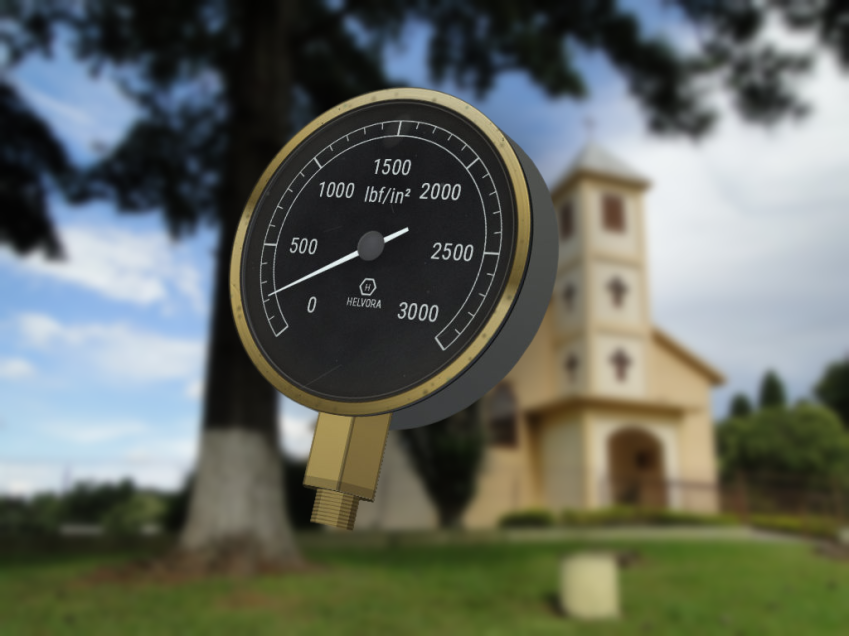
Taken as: 200 psi
